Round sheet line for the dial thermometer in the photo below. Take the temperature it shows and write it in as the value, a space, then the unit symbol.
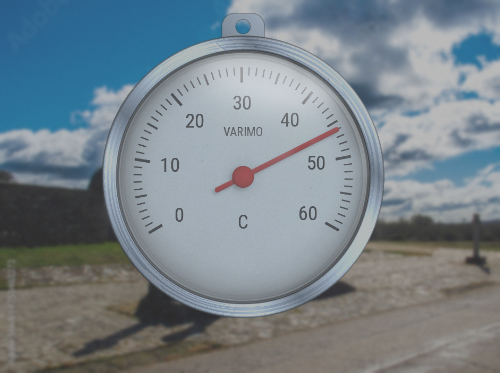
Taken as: 46 °C
